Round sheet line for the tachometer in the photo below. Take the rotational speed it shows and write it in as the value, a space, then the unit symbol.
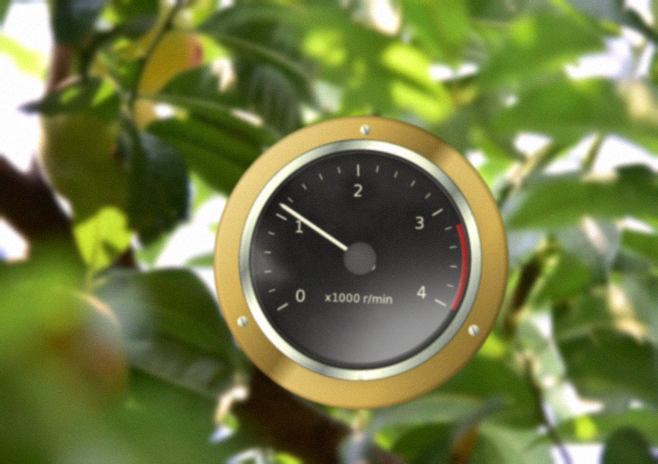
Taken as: 1100 rpm
